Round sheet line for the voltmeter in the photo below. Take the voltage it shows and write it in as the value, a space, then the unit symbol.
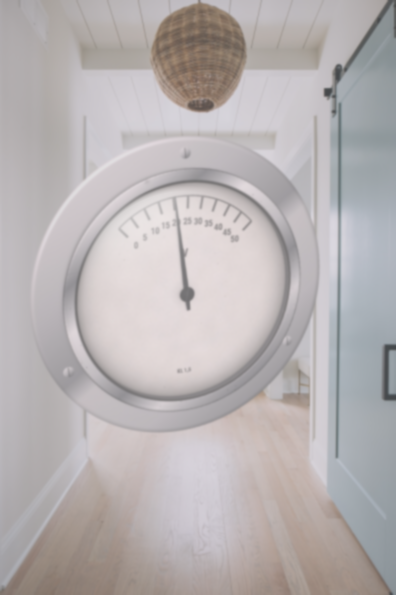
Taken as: 20 V
